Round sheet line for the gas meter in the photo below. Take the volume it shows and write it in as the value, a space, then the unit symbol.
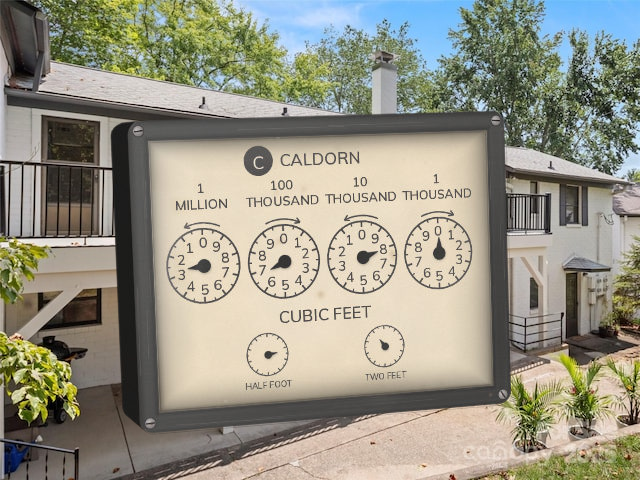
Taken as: 268000 ft³
